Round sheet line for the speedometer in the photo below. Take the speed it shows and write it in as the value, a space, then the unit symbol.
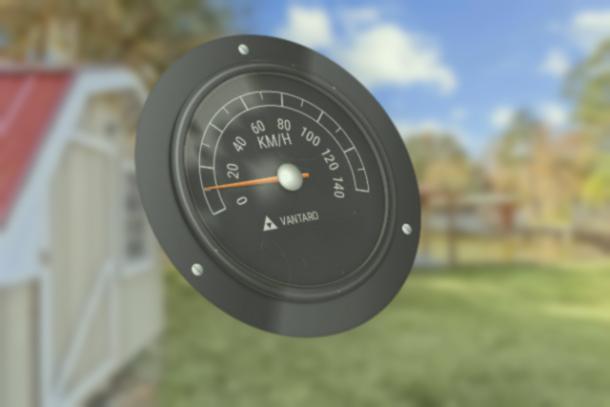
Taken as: 10 km/h
